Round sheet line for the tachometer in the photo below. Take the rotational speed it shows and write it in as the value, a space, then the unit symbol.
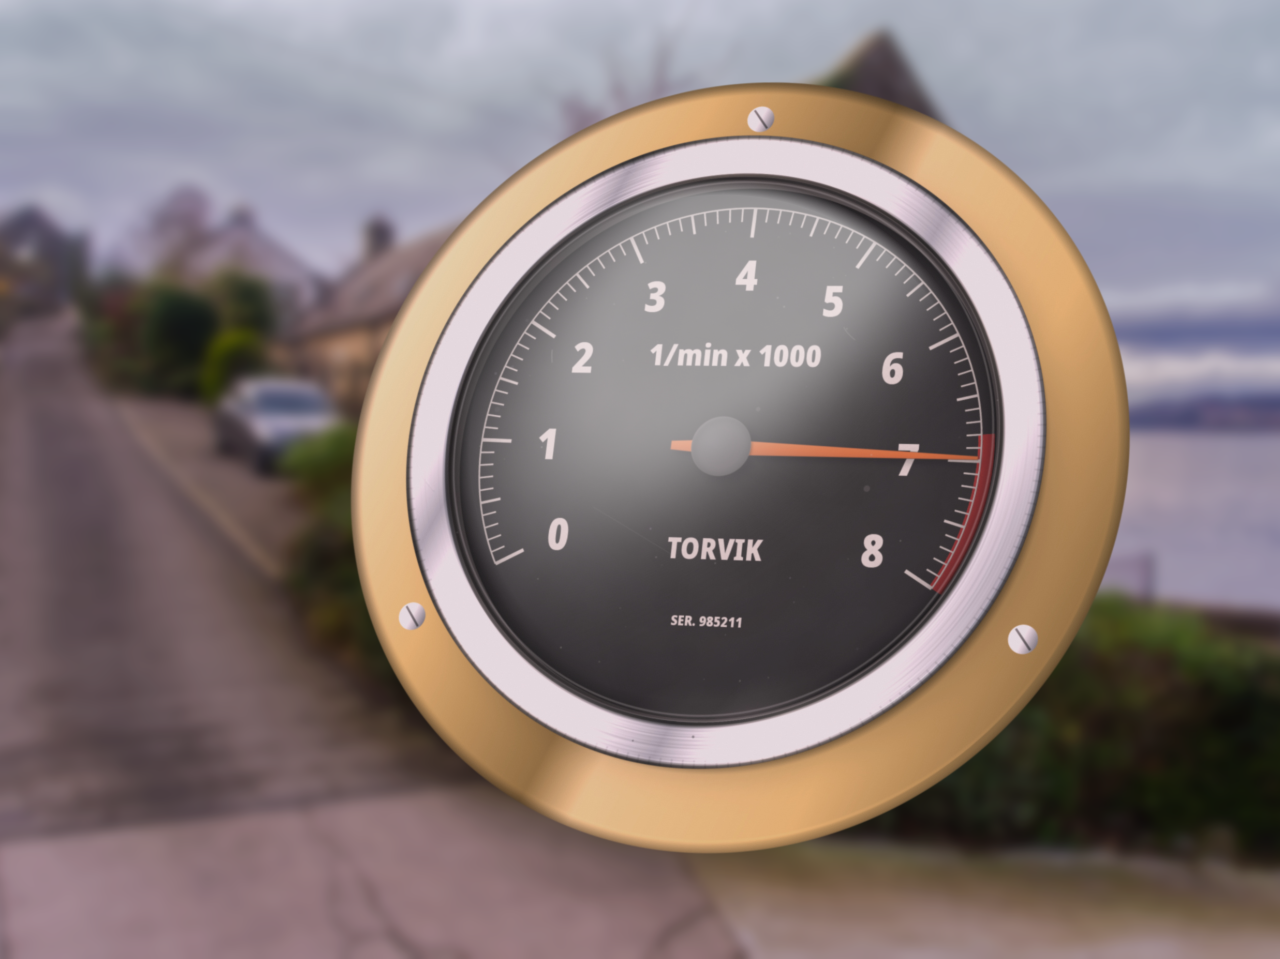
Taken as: 7000 rpm
